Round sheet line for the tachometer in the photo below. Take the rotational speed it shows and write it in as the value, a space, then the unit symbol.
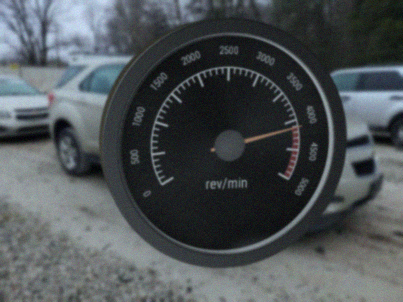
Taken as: 4100 rpm
